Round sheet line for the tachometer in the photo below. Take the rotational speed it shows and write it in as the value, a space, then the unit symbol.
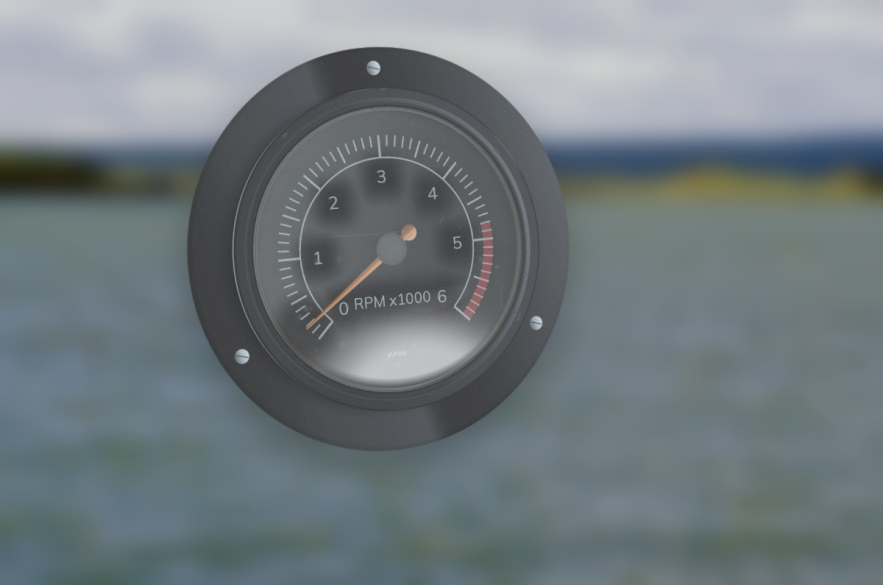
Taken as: 200 rpm
